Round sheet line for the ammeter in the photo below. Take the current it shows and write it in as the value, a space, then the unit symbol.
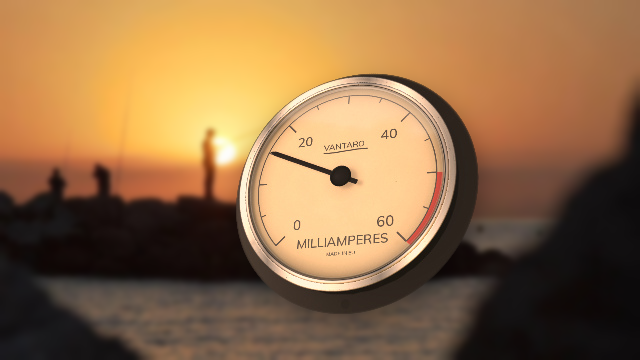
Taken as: 15 mA
